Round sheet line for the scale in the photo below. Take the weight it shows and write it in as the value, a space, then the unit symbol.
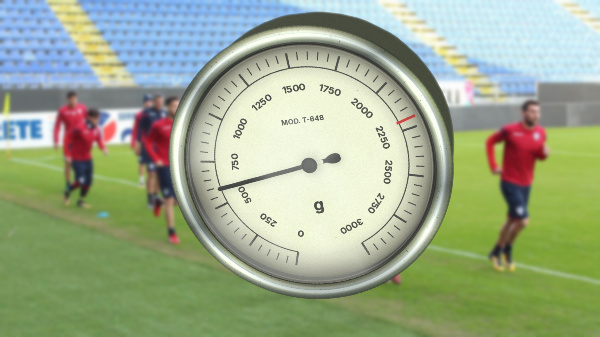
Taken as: 600 g
